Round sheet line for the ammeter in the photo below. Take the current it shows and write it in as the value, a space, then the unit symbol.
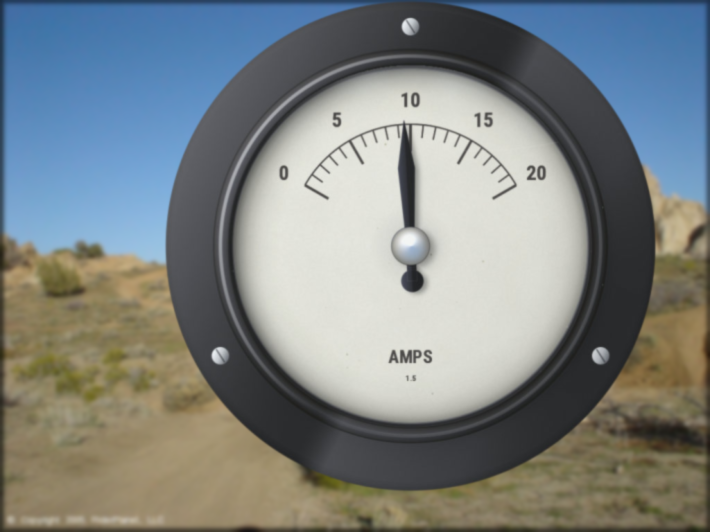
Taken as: 9.5 A
